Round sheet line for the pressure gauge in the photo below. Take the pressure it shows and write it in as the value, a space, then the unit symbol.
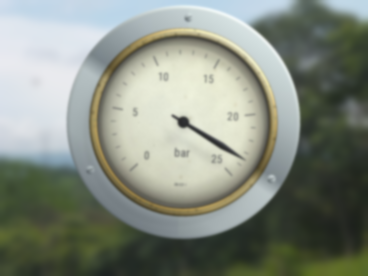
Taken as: 23.5 bar
